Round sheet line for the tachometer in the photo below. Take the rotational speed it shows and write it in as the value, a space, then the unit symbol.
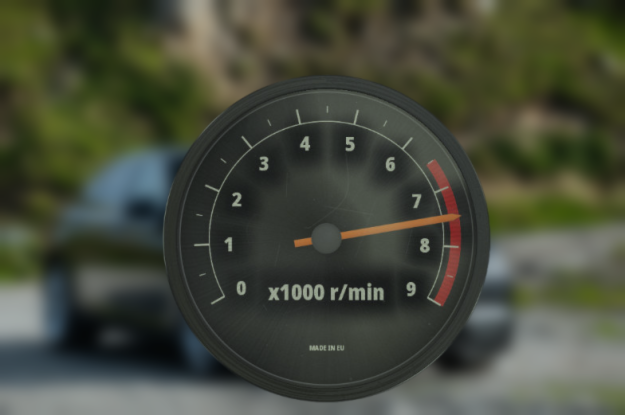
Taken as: 7500 rpm
